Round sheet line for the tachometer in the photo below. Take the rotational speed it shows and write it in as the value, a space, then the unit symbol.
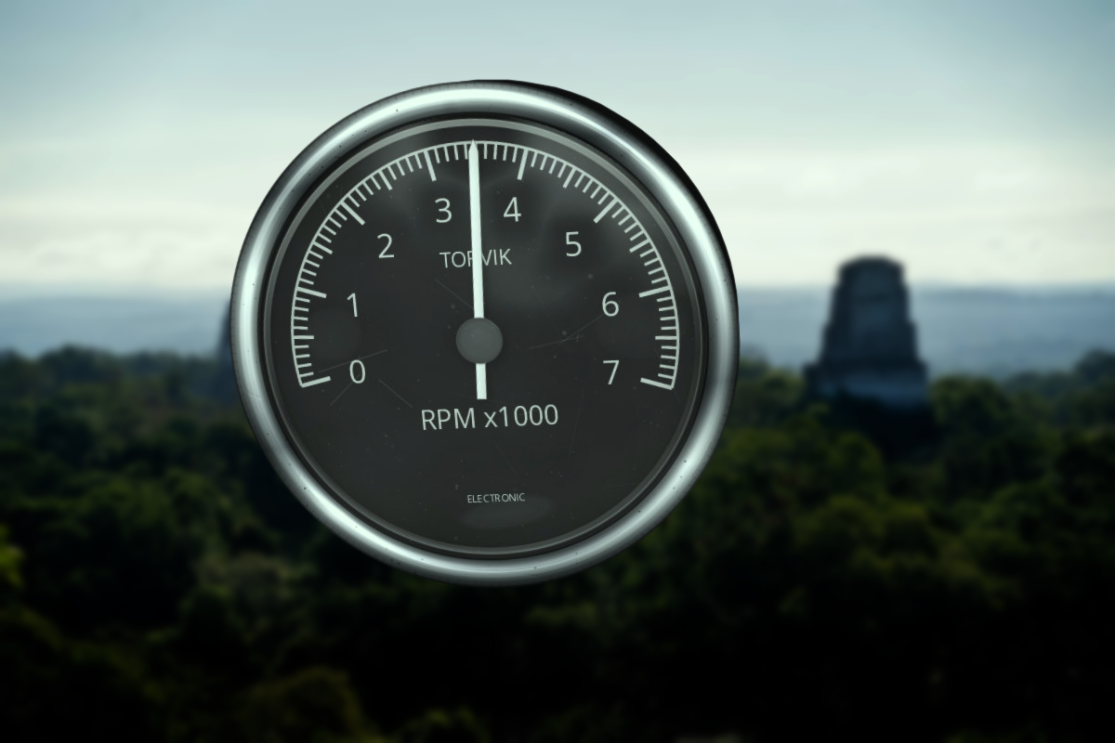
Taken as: 3500 rpm
